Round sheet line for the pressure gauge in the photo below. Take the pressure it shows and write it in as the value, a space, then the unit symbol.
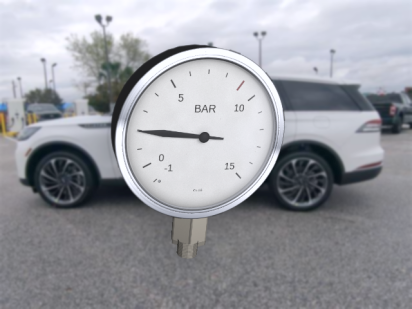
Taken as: 2 bar
